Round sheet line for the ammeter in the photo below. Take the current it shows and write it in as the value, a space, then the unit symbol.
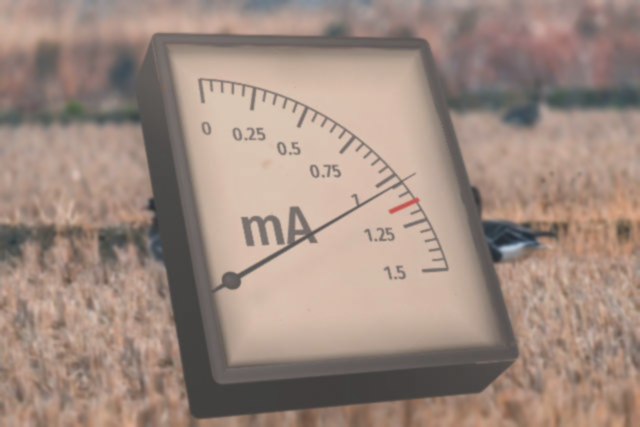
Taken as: 1.05 mA
